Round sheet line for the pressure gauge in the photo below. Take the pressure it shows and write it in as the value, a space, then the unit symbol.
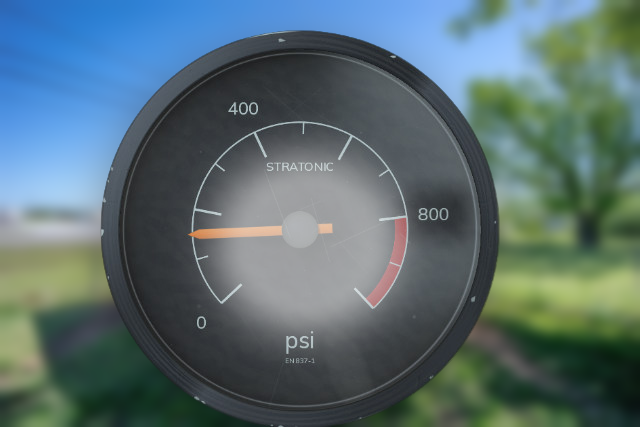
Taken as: 150 psi
